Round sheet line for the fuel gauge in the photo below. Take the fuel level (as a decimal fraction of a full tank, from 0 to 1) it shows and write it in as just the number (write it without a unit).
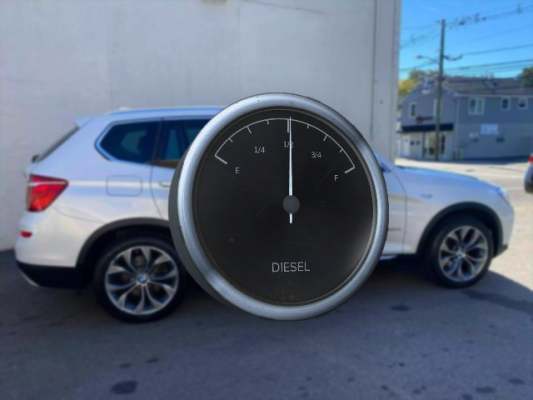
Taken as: 0.5
